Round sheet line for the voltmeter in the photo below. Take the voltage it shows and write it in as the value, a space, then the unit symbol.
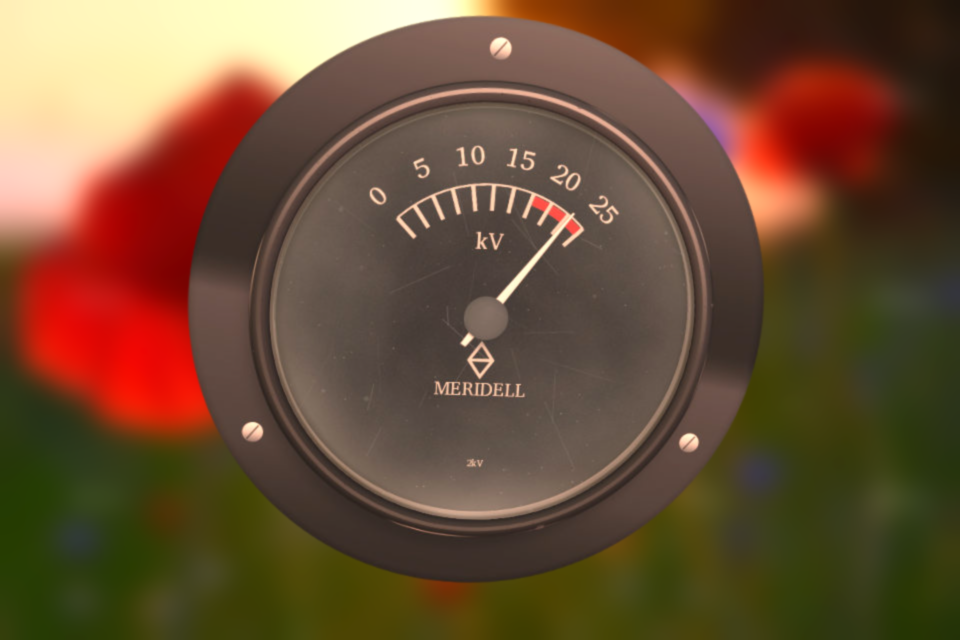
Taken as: 22.5 kV
